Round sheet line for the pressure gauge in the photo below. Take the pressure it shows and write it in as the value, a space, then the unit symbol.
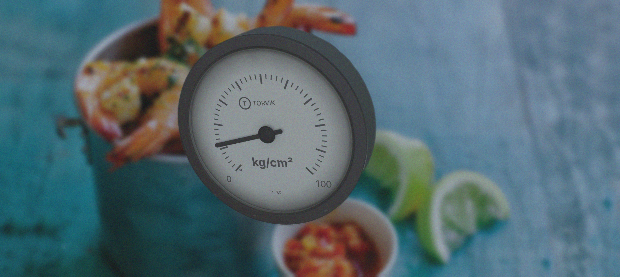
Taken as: 12 kg/cm²
